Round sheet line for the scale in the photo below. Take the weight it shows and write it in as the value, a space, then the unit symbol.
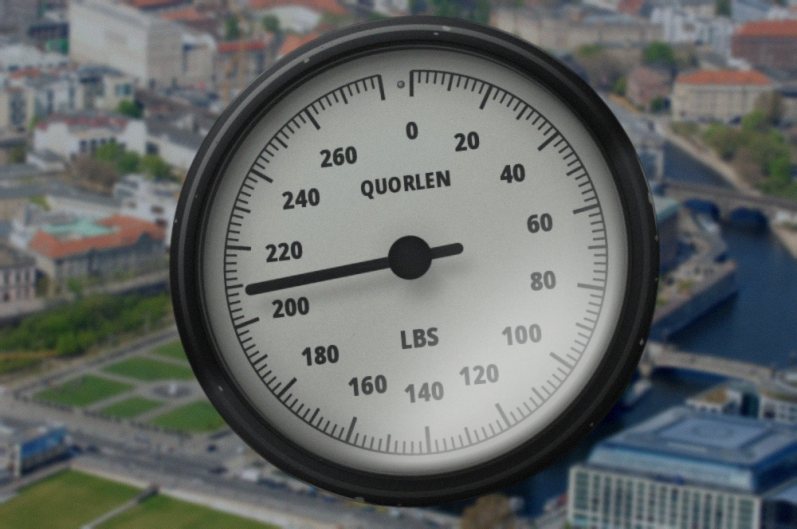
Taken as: 208 lb
